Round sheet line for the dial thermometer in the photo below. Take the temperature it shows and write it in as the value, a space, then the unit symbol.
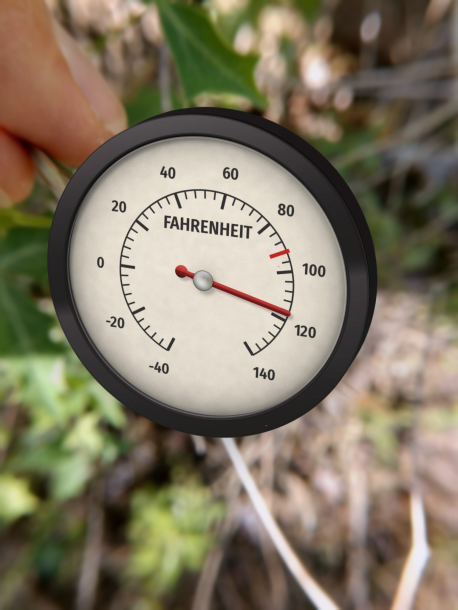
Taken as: 116 °F
